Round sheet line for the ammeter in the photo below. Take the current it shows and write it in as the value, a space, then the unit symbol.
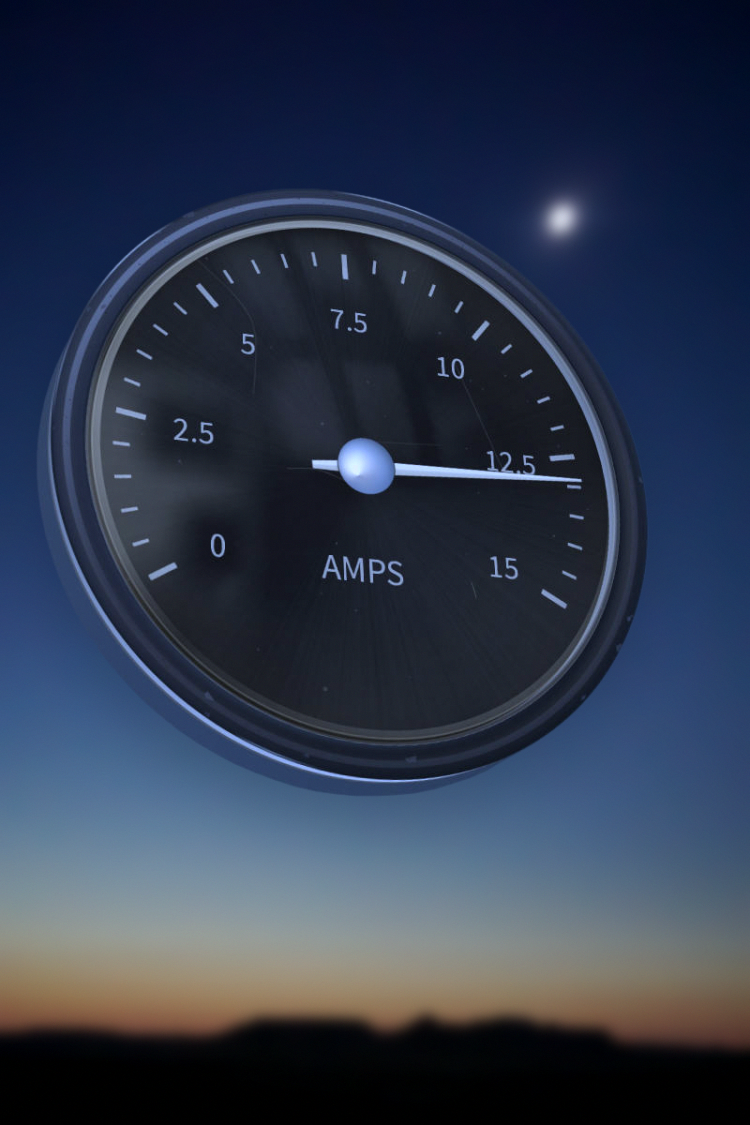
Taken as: 13 A
